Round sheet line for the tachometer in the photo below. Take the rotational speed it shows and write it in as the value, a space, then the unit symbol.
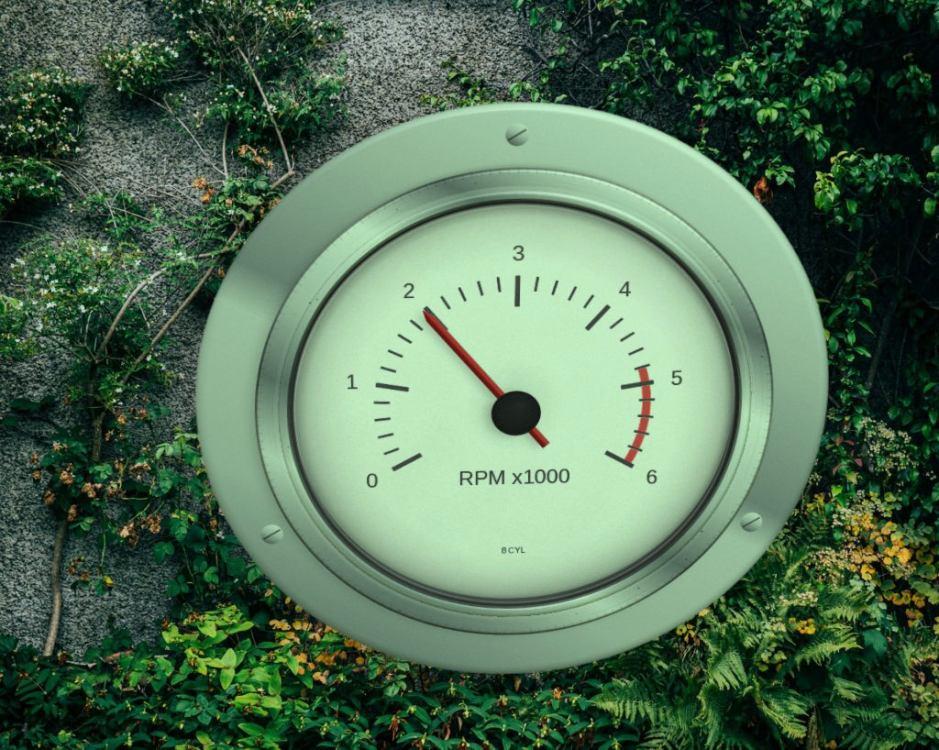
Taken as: 2000 rpm
